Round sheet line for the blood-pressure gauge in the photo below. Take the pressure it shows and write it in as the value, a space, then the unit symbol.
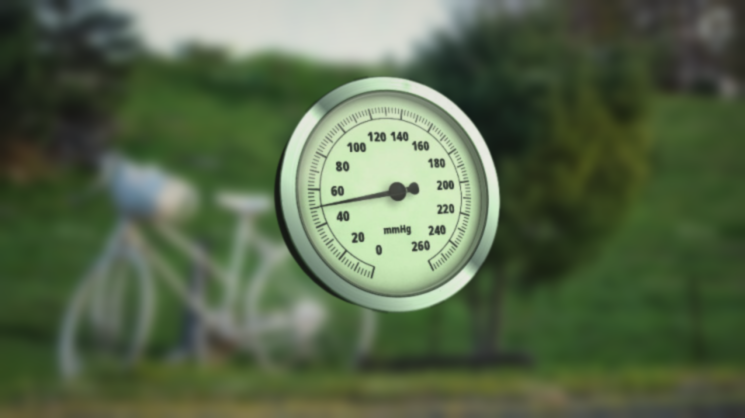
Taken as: 50 mmHg
